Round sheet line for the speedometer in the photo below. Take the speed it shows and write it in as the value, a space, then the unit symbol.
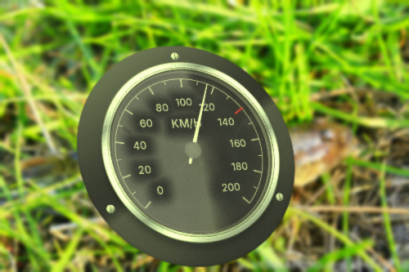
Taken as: 115 km/h
